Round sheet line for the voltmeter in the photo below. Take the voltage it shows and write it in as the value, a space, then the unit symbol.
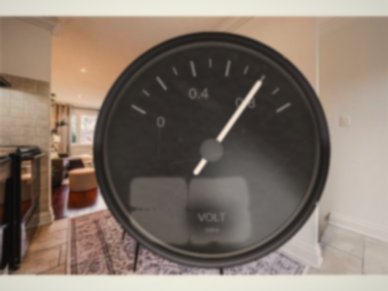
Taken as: 0.8 V
